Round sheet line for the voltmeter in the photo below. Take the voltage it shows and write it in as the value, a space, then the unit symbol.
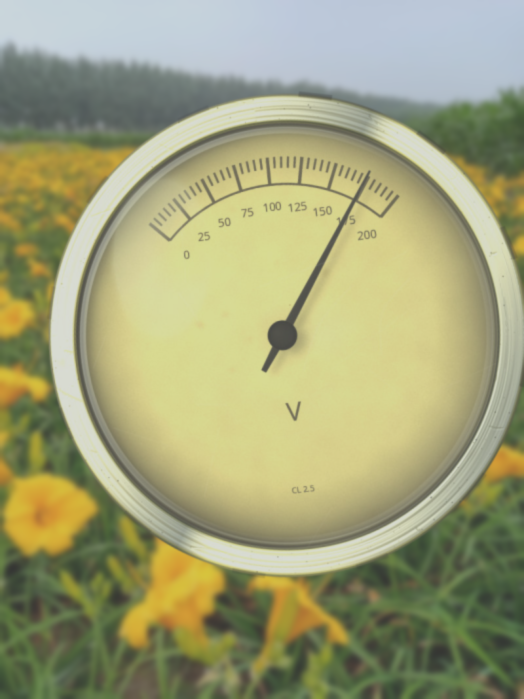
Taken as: 175 V
